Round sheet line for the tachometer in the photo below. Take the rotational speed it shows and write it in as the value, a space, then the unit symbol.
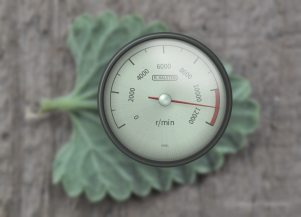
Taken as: 11000 rpm
